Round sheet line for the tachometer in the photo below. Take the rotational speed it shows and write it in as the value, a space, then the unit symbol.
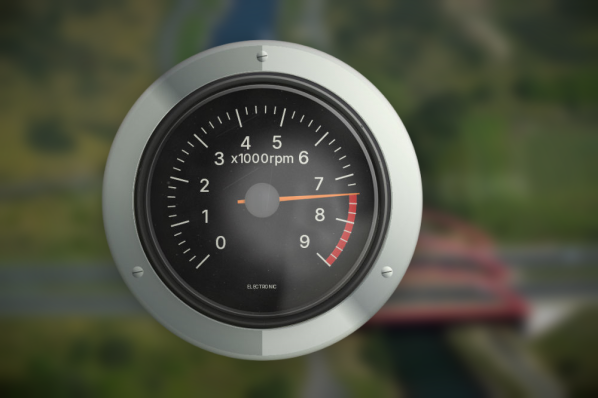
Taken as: 7400 rpm
